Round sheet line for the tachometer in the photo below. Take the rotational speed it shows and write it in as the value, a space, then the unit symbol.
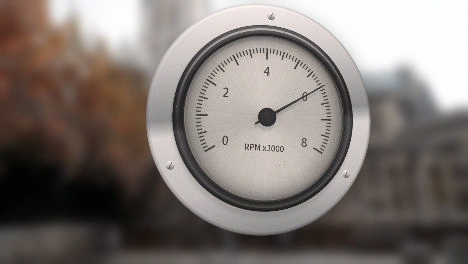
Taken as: 6000 rpm
